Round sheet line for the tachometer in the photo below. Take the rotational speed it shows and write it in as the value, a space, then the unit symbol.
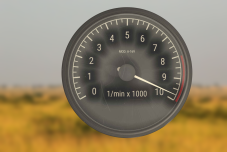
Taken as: 9750 rpm
